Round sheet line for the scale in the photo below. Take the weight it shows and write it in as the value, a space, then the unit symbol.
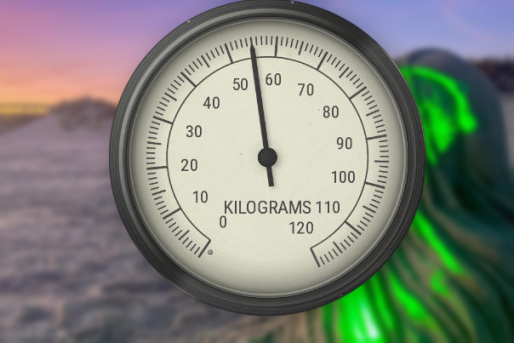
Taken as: 55 kg
